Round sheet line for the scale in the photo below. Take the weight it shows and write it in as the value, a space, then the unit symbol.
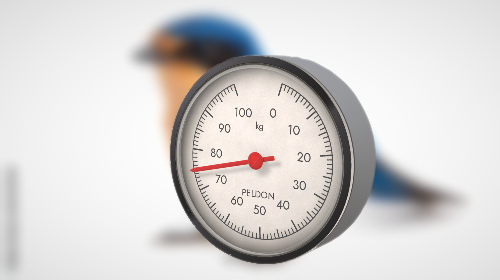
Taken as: 75 kg
